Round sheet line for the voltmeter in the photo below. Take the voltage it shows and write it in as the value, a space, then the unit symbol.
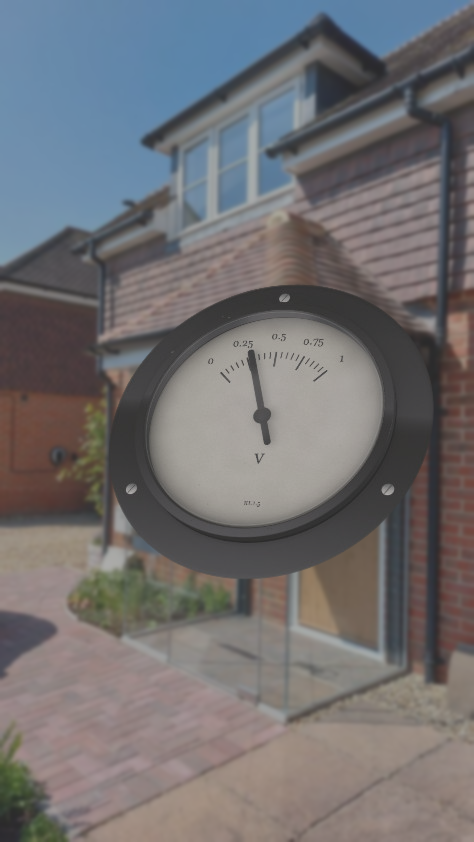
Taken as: 0.3 V
